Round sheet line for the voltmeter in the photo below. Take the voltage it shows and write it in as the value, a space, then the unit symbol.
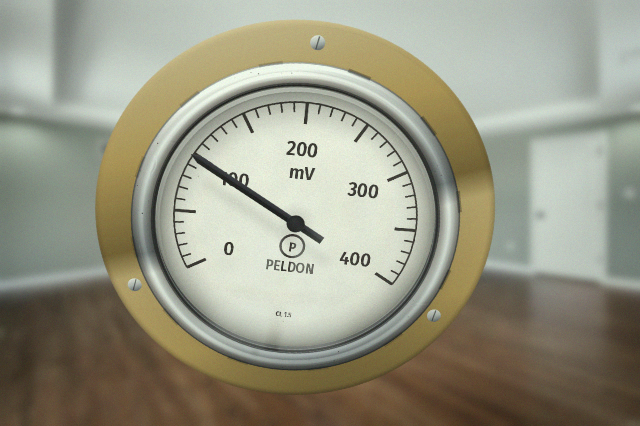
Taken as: 100 mV
